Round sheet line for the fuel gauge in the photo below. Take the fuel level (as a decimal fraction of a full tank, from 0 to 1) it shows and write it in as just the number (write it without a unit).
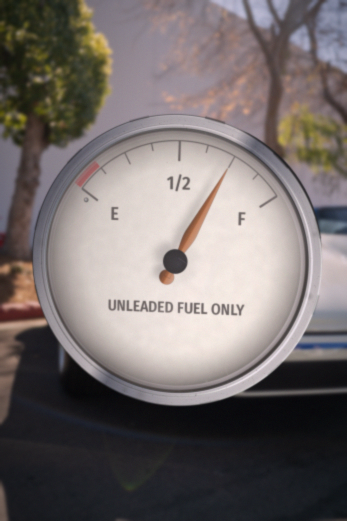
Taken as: 0.75
